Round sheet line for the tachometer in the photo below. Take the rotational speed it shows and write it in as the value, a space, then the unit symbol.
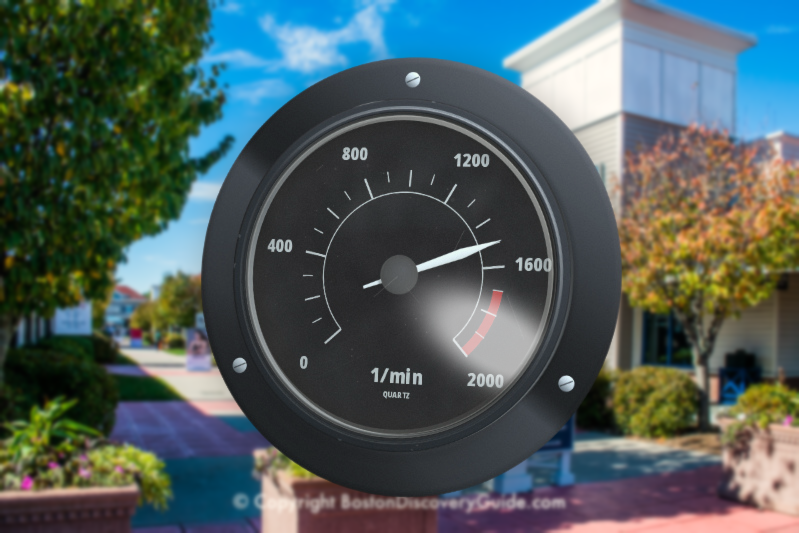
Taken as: 1500 rpm
